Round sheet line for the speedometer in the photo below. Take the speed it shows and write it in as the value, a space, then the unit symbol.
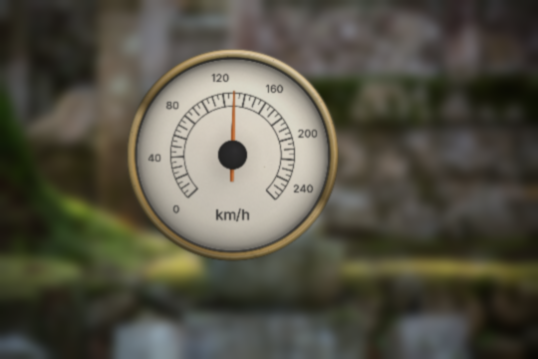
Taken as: 130 km/h
